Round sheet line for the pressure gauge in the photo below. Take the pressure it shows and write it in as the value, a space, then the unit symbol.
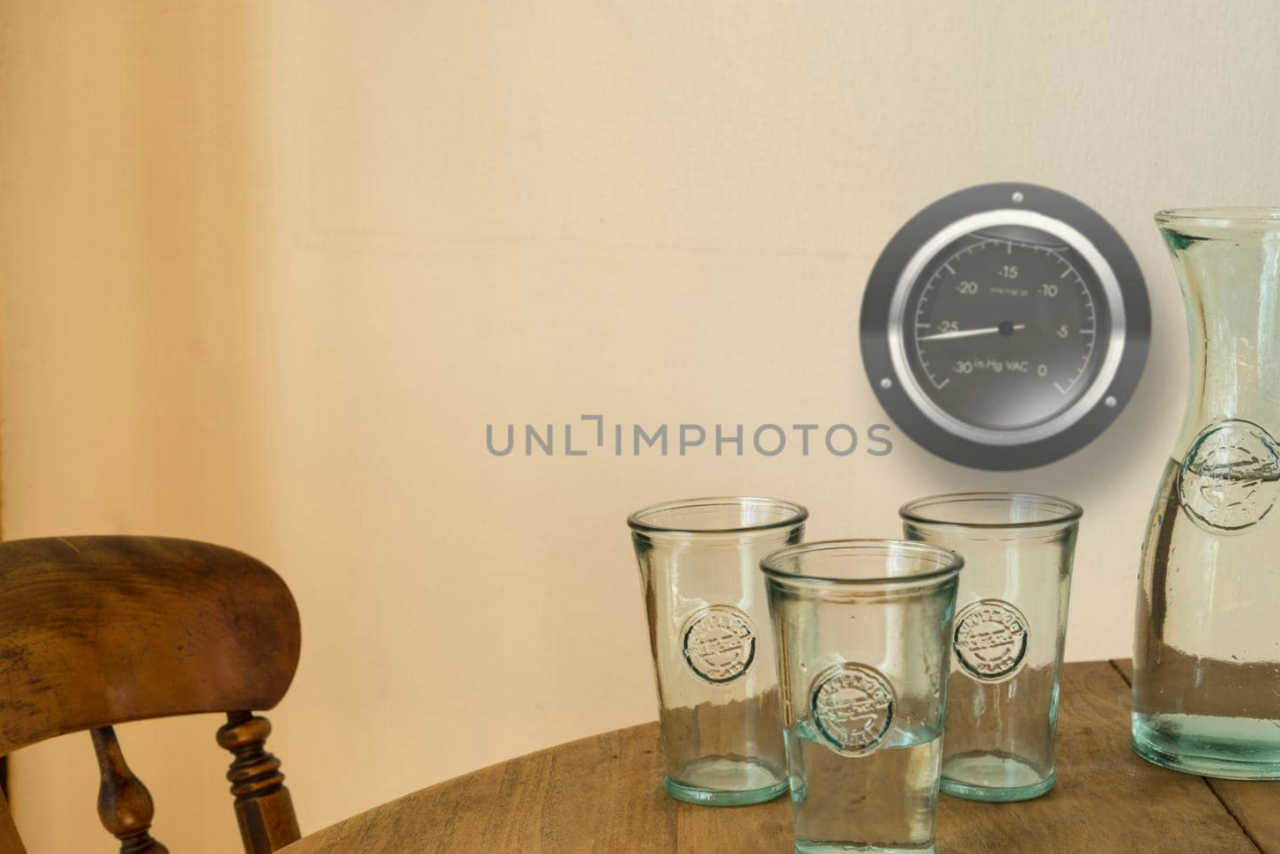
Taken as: -26 inHg
